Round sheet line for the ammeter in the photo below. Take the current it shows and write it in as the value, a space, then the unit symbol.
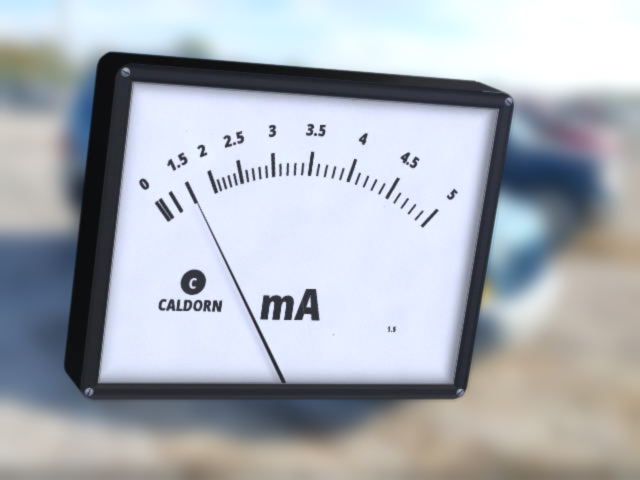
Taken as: 1.5 mA
